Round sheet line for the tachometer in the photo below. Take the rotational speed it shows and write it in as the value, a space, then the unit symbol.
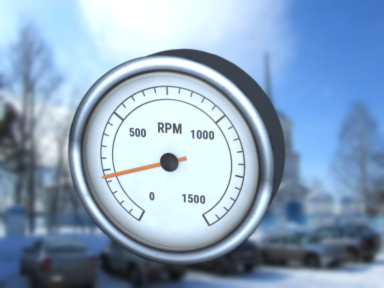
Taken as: 225 rpm
